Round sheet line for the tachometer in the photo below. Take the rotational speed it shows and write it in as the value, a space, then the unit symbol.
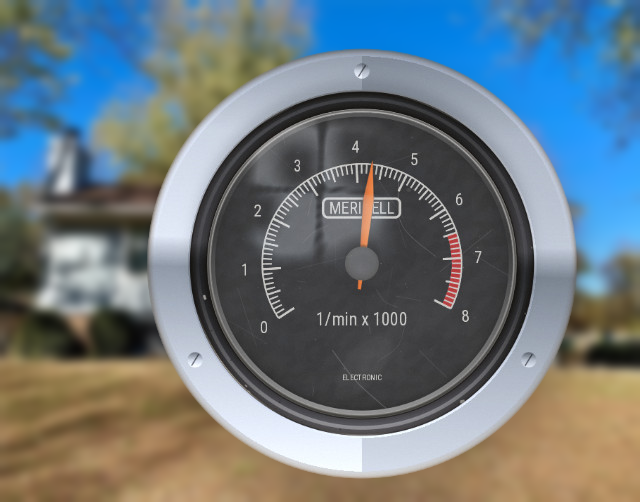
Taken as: 4300 rpm
